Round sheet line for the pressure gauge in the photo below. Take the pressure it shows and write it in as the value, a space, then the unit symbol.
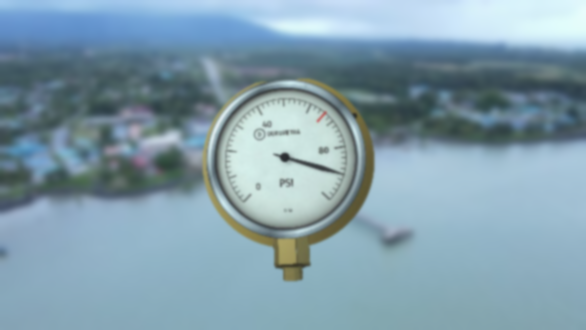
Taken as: 90 psi
